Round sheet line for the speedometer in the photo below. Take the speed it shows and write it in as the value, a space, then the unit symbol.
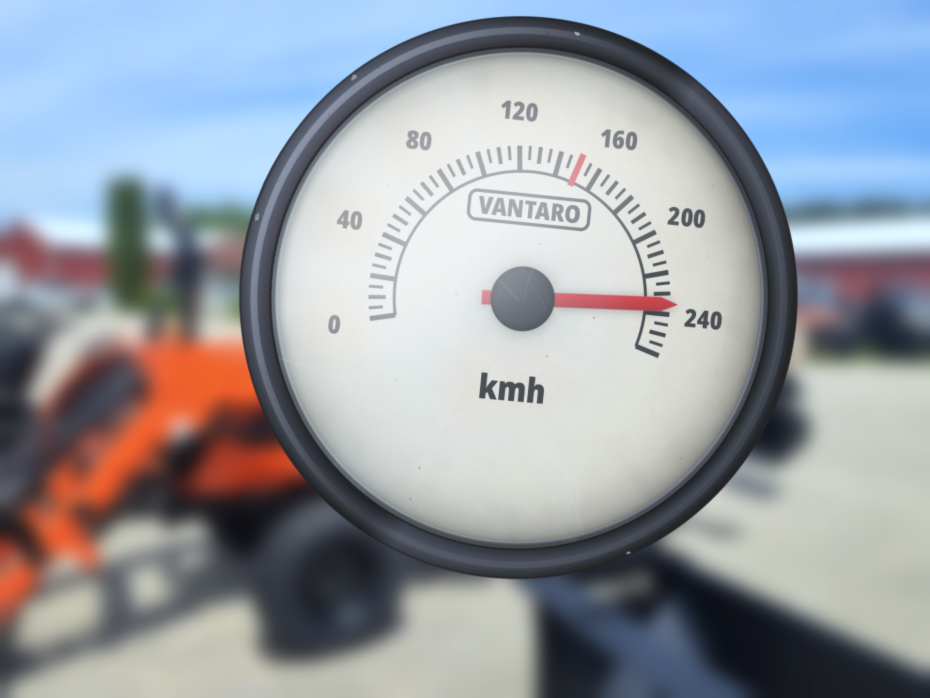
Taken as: 235 km/h
